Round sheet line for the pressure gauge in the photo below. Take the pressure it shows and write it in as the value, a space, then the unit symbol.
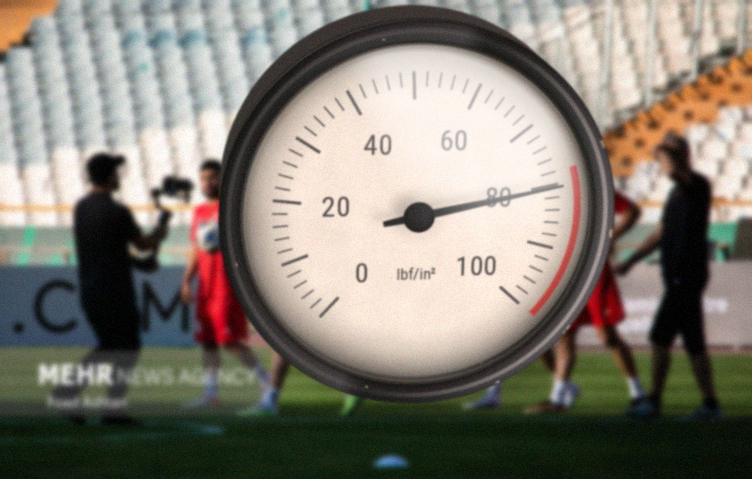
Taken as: 80 psi
